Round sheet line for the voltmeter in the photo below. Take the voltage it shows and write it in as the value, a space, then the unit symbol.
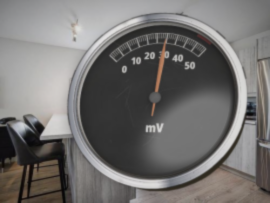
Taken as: 30 mV
